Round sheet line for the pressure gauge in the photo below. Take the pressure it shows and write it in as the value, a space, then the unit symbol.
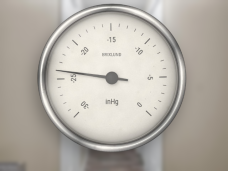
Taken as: -24 inHg
